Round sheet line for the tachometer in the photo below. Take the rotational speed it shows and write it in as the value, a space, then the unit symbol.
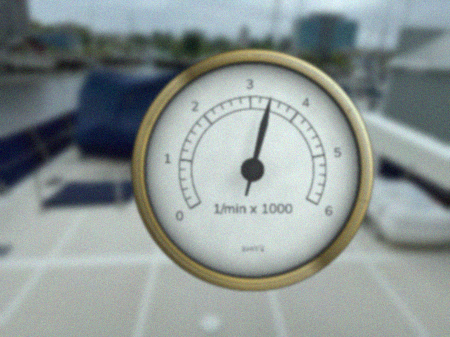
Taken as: 3400 rpm
